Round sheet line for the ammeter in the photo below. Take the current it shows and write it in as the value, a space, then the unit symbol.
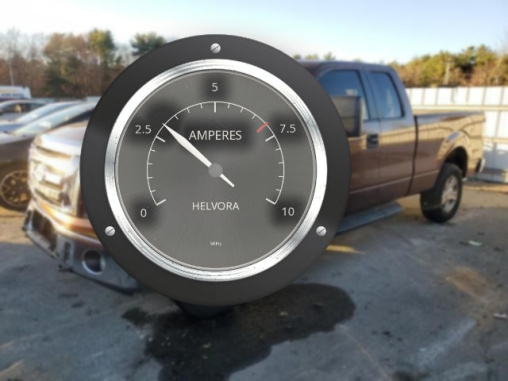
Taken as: 3 A
